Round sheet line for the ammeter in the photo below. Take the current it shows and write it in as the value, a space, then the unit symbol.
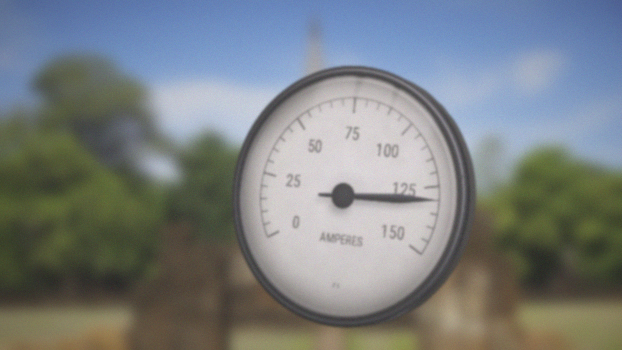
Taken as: 130 A
